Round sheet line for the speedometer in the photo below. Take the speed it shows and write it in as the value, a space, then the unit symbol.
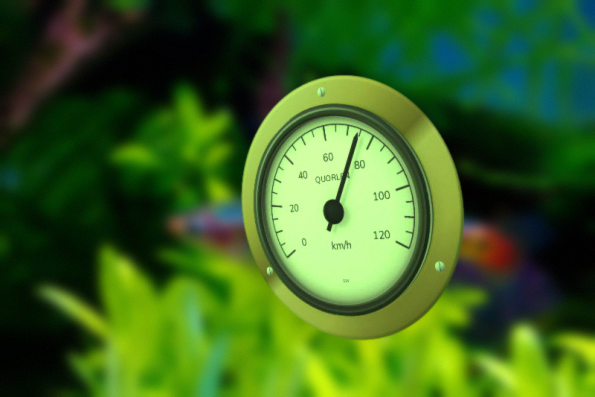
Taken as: 75 km/h
